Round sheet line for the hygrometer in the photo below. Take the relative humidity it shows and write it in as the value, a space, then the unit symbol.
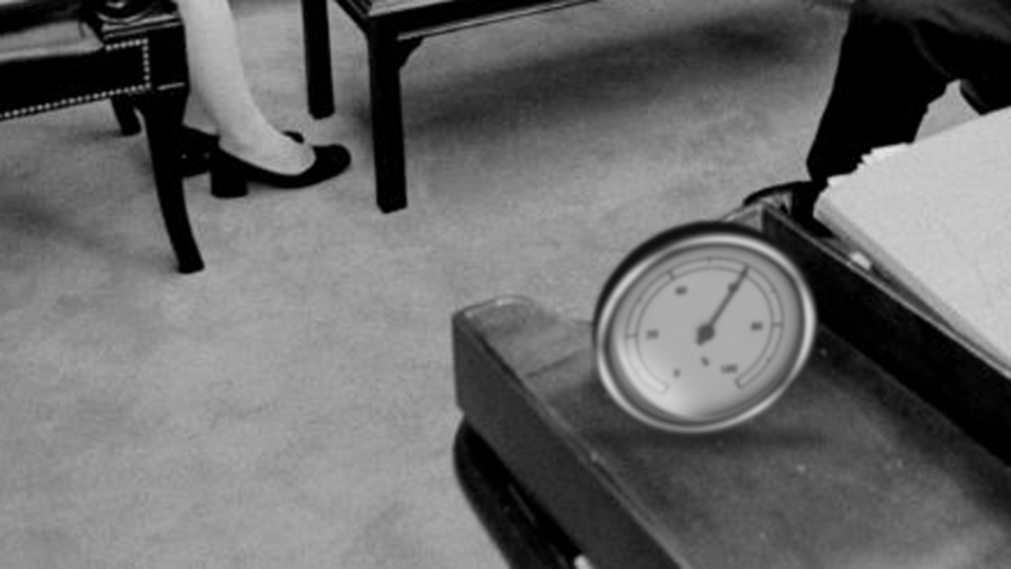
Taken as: 60 %
